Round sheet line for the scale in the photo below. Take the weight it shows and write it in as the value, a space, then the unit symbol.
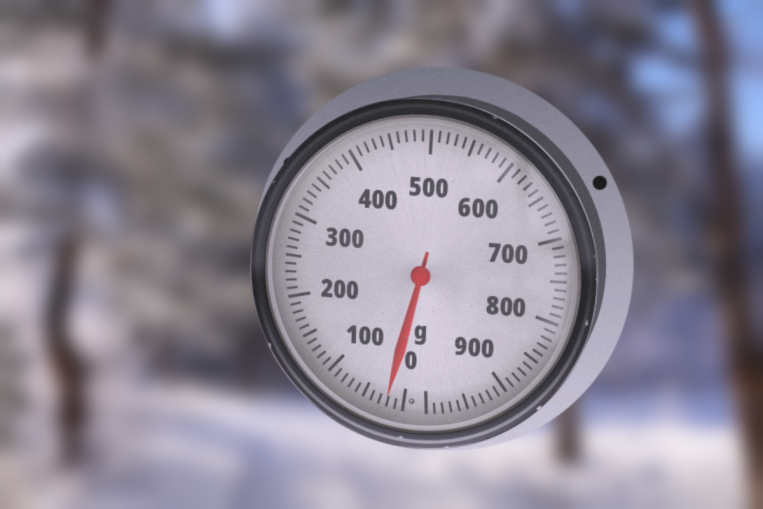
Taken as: 20 g
